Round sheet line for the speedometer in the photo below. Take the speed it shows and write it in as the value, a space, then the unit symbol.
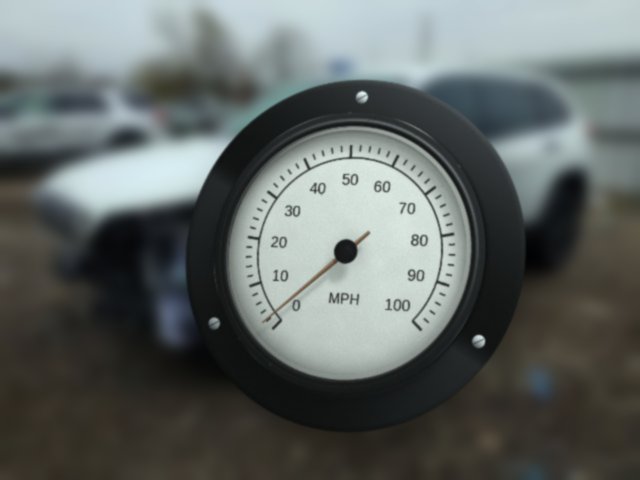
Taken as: 2 mph
